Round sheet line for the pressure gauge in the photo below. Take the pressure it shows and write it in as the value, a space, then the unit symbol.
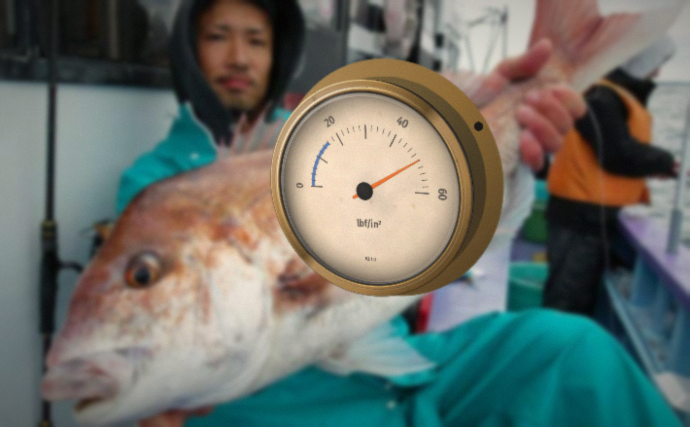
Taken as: 50 psi
